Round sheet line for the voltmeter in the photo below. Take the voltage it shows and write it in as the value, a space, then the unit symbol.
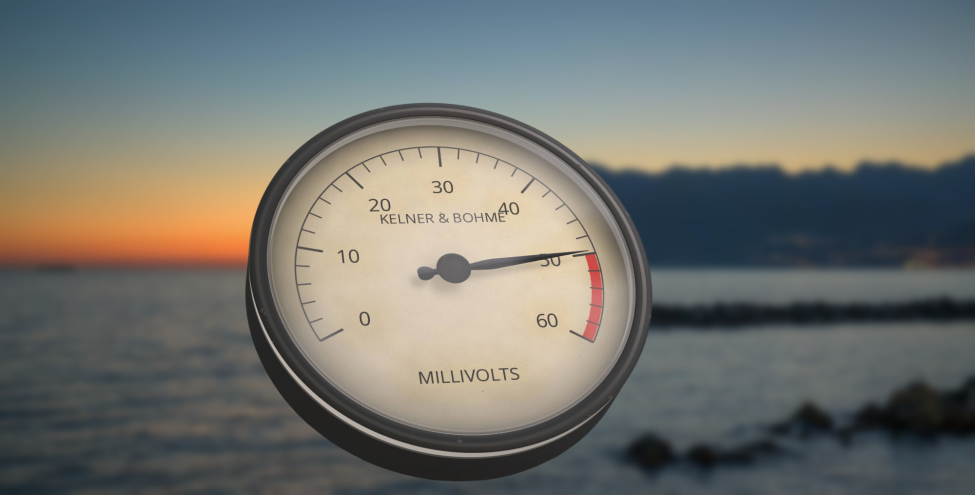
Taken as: 50 mV
